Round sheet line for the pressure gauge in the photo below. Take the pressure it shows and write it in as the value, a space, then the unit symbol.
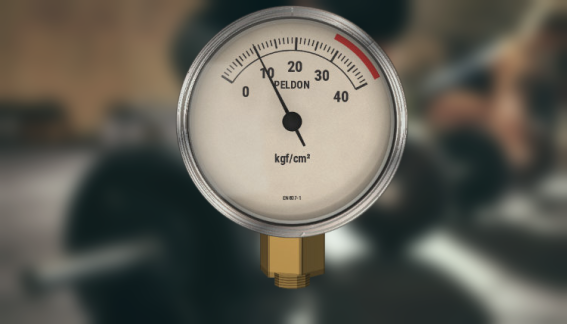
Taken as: 10 kg/cm²
